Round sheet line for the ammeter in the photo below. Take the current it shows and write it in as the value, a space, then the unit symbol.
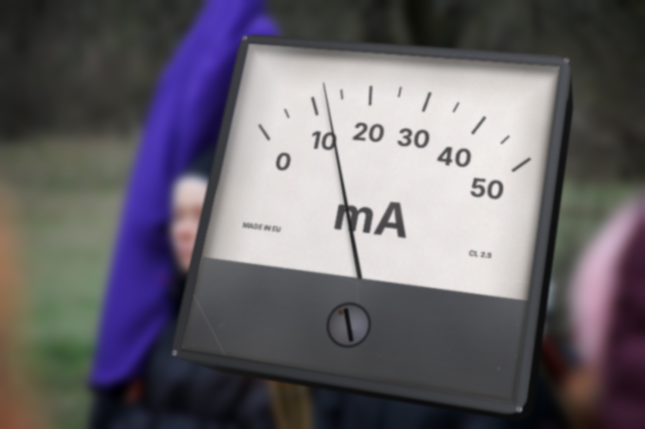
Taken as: 12.5 mA
